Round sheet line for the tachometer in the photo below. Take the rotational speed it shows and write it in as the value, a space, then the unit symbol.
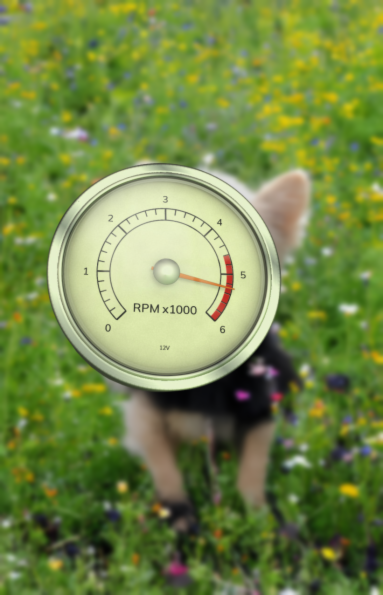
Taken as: 5300 rpm
